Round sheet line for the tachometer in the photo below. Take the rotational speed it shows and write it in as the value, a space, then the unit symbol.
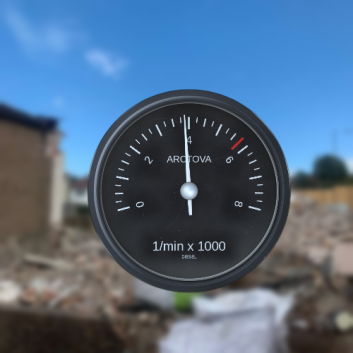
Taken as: 3875 rpm
